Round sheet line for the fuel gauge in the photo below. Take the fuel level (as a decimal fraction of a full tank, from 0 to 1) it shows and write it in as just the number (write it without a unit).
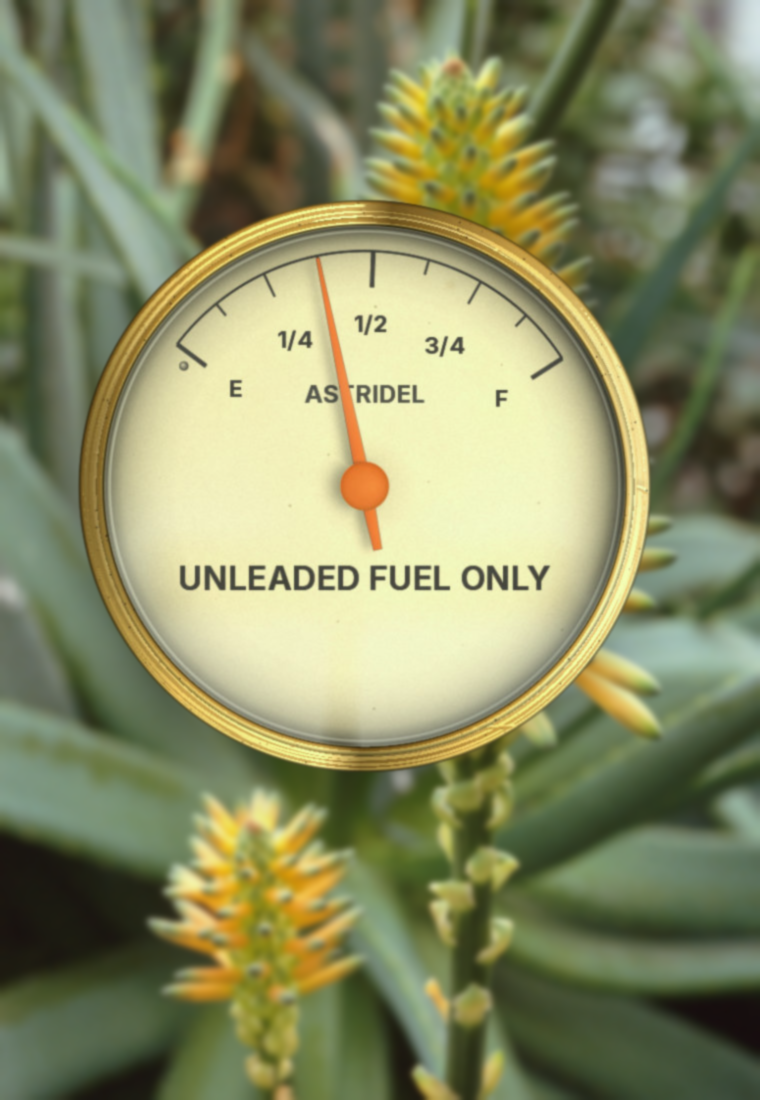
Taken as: 0.375
